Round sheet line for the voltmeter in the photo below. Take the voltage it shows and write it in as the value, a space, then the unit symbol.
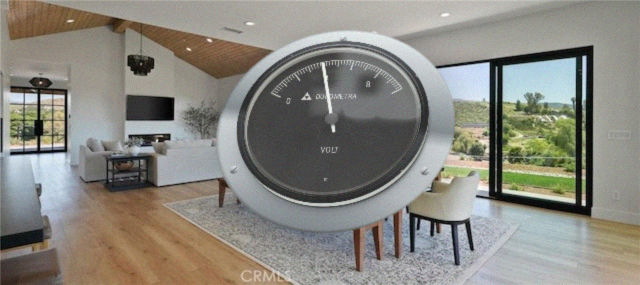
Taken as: 4 V
